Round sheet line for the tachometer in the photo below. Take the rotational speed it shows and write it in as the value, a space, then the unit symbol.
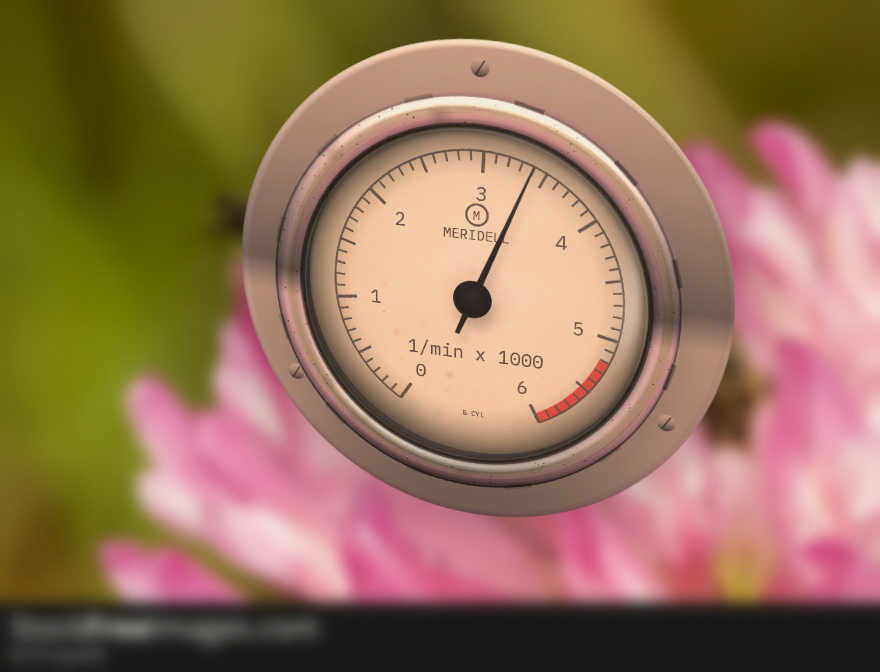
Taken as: 3400 rpm
